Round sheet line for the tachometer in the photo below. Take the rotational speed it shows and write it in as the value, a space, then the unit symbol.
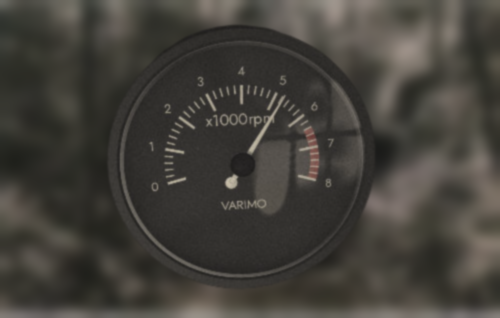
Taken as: 5200 rpm
